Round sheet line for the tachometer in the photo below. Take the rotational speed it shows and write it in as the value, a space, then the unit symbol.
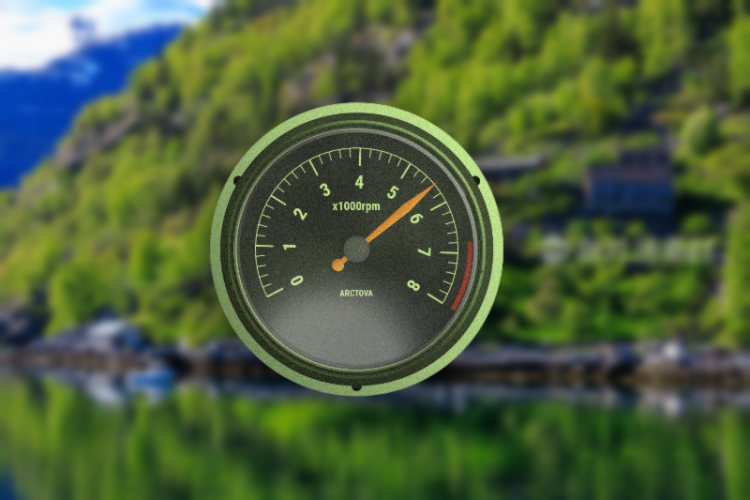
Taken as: 5600 rpm
